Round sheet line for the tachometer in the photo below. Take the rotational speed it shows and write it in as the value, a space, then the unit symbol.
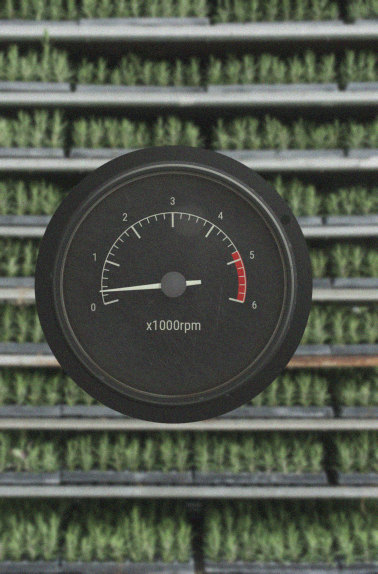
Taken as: 300 rpm
